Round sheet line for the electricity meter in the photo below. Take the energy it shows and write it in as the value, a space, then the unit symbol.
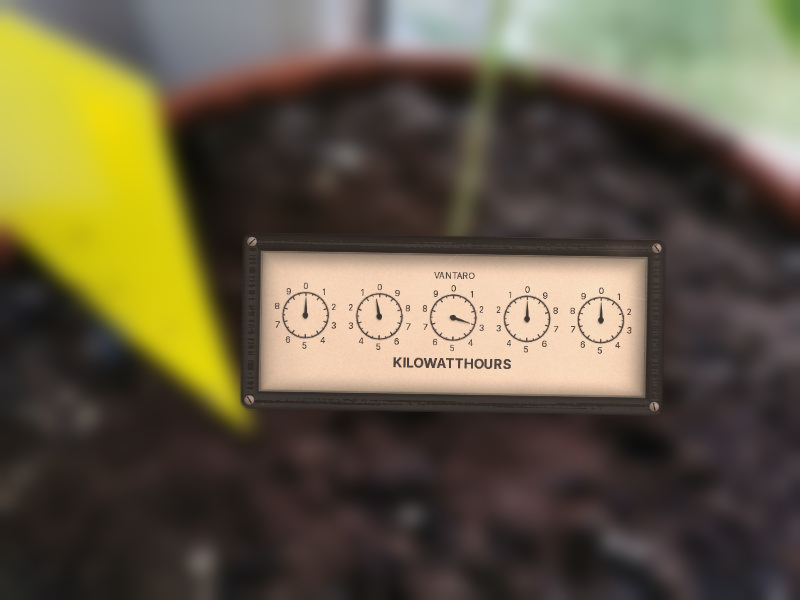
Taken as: 300 kWh
